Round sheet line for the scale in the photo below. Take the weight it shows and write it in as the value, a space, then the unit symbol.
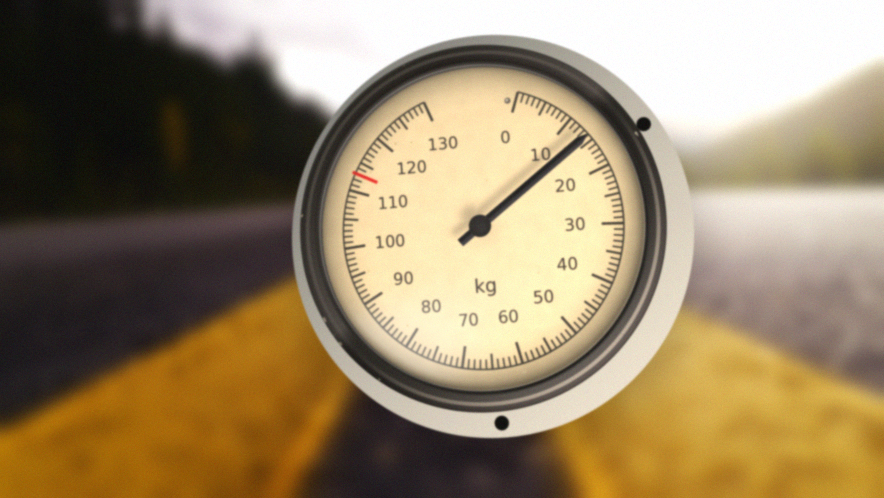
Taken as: 14 kg
